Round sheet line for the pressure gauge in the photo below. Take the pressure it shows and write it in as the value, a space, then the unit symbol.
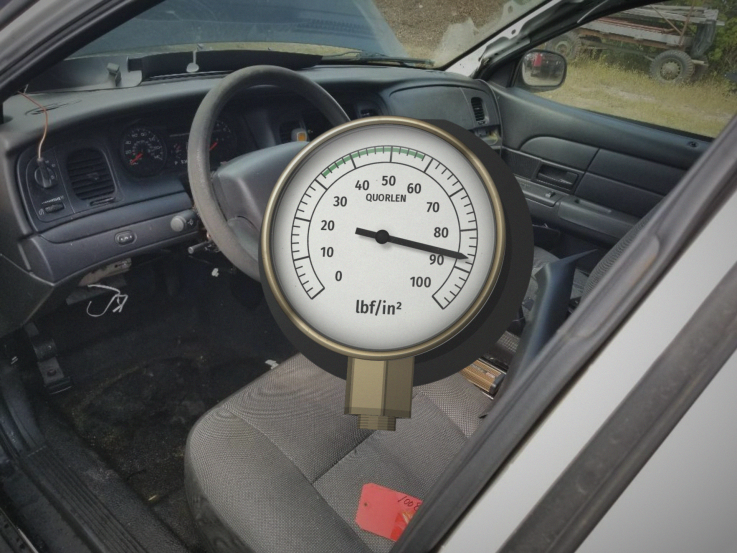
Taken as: 87 psi
